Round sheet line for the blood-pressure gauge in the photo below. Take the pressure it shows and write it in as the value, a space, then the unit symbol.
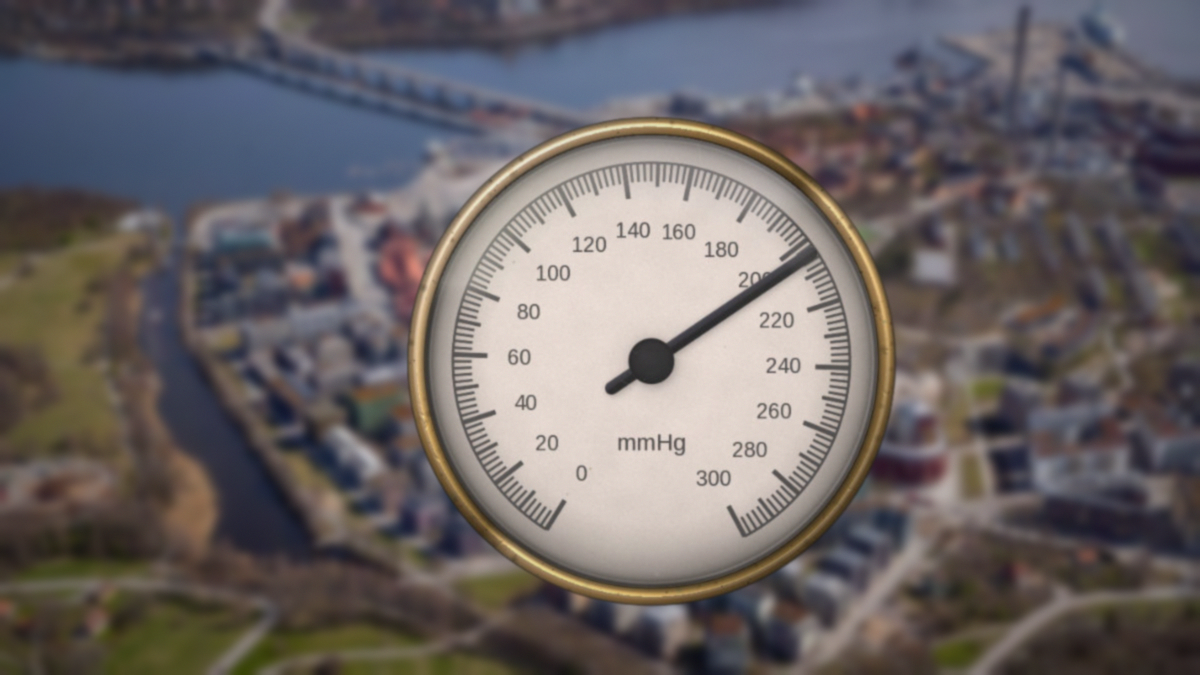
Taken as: 204 mmHg
